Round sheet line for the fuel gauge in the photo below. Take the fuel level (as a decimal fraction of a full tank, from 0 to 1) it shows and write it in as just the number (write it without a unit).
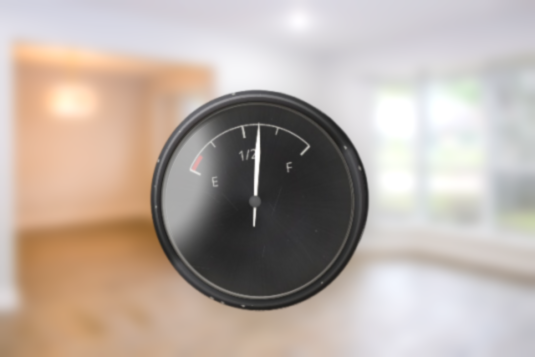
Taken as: 0.625
